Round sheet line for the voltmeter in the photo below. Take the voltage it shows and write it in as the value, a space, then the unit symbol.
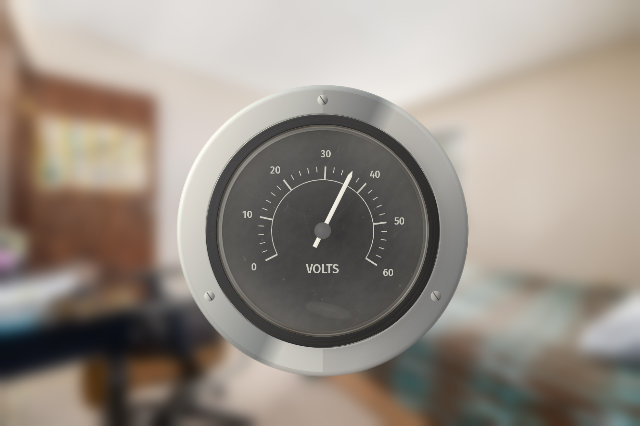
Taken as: 36 V
